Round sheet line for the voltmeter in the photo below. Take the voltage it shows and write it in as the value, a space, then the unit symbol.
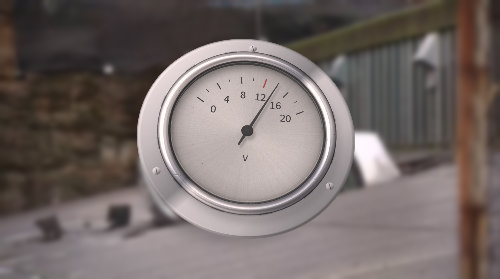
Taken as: 14 V
